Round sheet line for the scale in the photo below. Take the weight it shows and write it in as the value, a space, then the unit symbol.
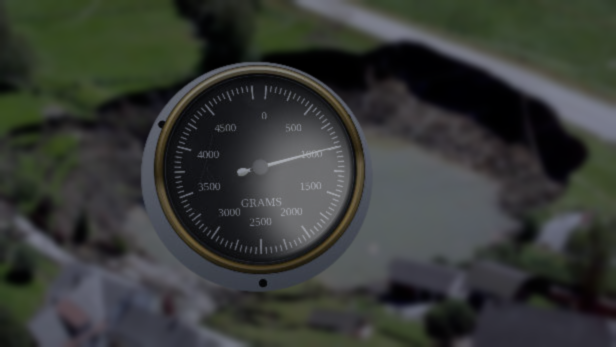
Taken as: 1000 g
